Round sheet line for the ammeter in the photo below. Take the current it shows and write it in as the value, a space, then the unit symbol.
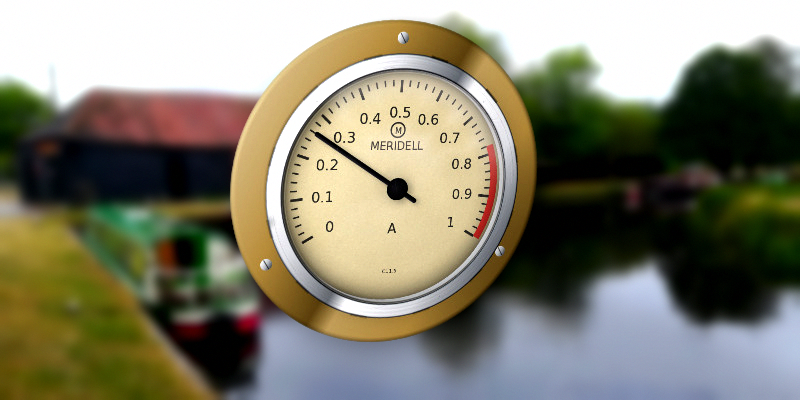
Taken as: 0.26 A
